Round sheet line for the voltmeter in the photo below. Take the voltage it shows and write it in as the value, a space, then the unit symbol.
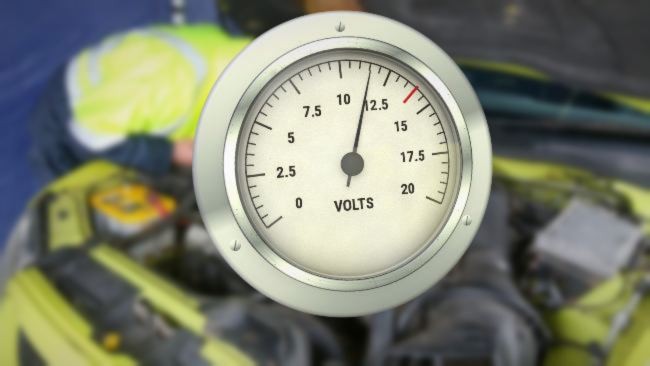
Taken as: 11.5 V
